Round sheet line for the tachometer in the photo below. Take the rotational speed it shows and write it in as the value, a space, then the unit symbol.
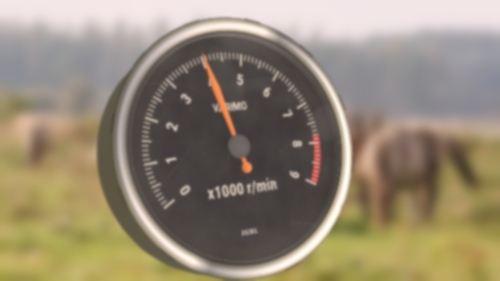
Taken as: 4000 rpm
